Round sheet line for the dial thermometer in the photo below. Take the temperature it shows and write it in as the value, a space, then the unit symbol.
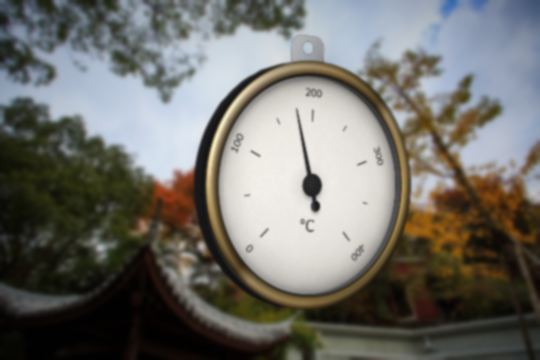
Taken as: 175 °C
